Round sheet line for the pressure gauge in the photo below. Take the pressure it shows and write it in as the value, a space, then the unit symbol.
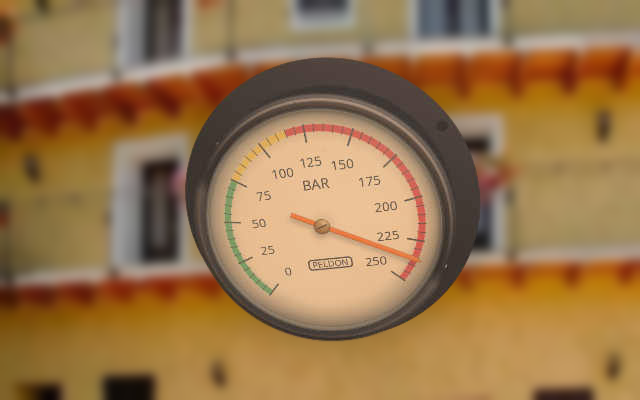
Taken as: 235 bar
